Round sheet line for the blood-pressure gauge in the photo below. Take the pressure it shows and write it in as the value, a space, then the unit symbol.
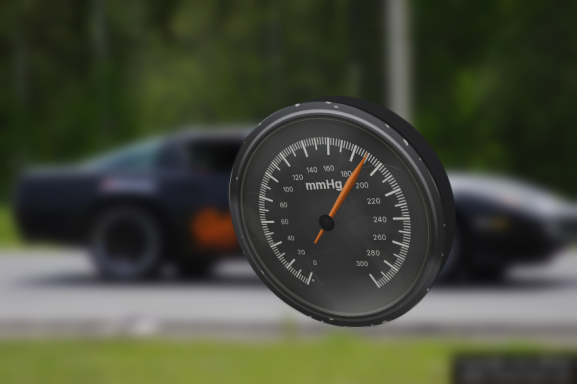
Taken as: 190 mmHg
